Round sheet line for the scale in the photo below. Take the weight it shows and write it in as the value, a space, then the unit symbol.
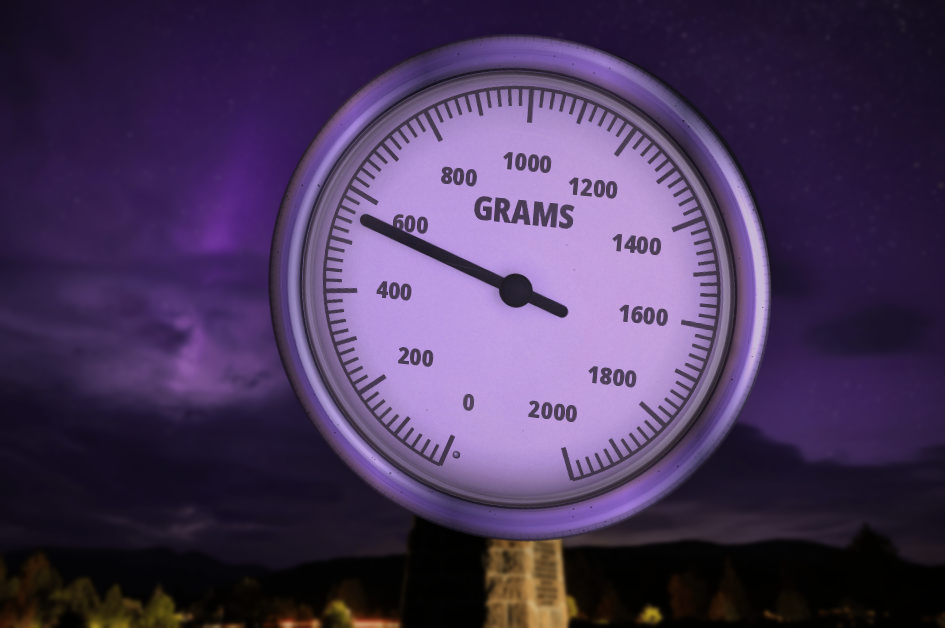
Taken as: 560 g
